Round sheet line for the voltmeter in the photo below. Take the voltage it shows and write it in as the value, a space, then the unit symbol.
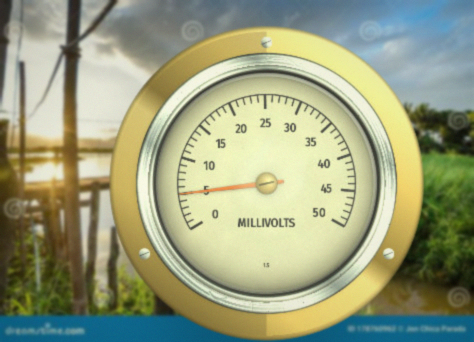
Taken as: 5 mV
